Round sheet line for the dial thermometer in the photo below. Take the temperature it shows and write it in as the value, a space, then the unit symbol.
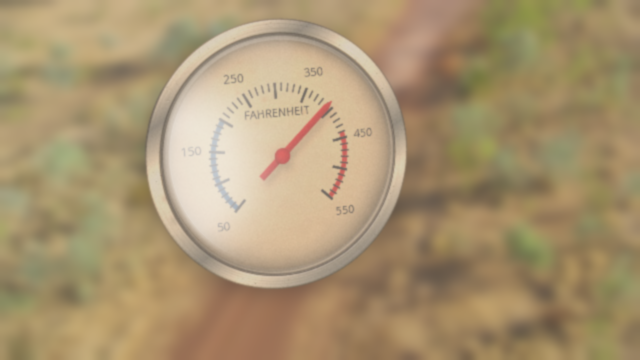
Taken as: 390 °F
